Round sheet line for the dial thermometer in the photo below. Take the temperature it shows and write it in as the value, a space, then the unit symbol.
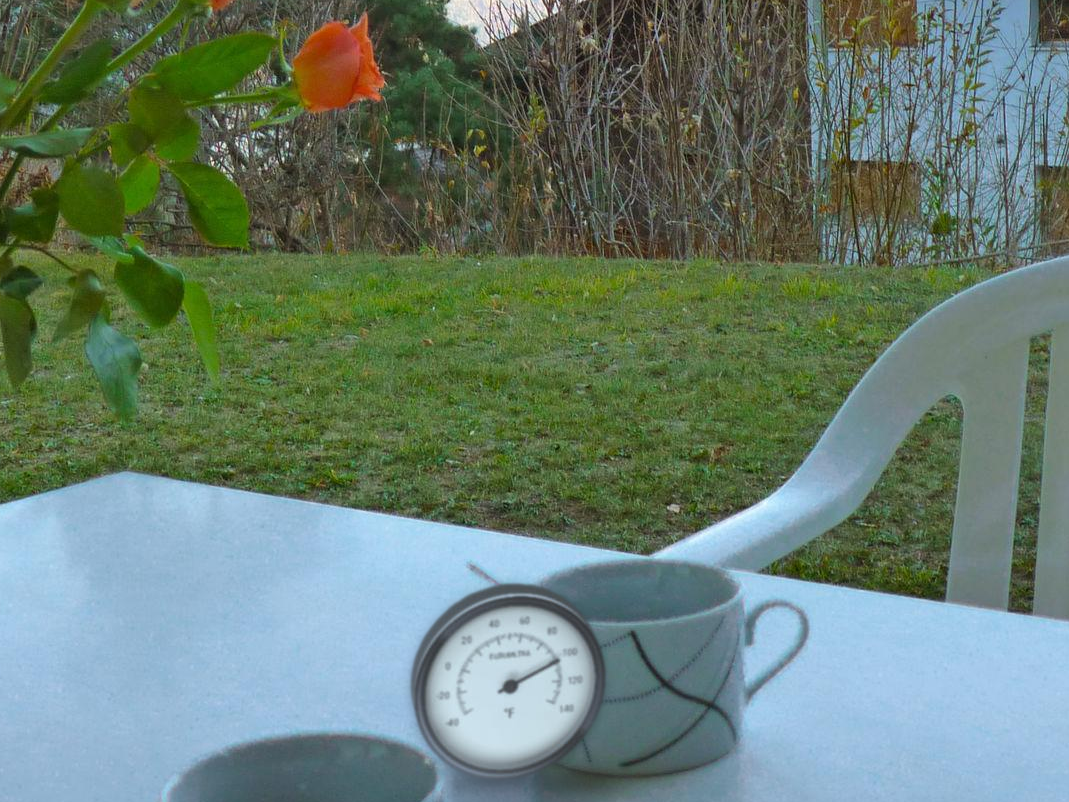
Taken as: 100 °F
